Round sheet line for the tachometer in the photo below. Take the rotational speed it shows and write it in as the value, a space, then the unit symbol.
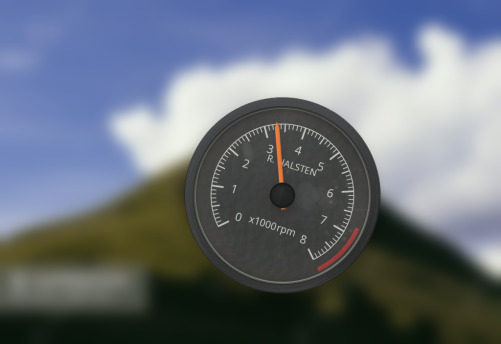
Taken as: 3300 rpm
